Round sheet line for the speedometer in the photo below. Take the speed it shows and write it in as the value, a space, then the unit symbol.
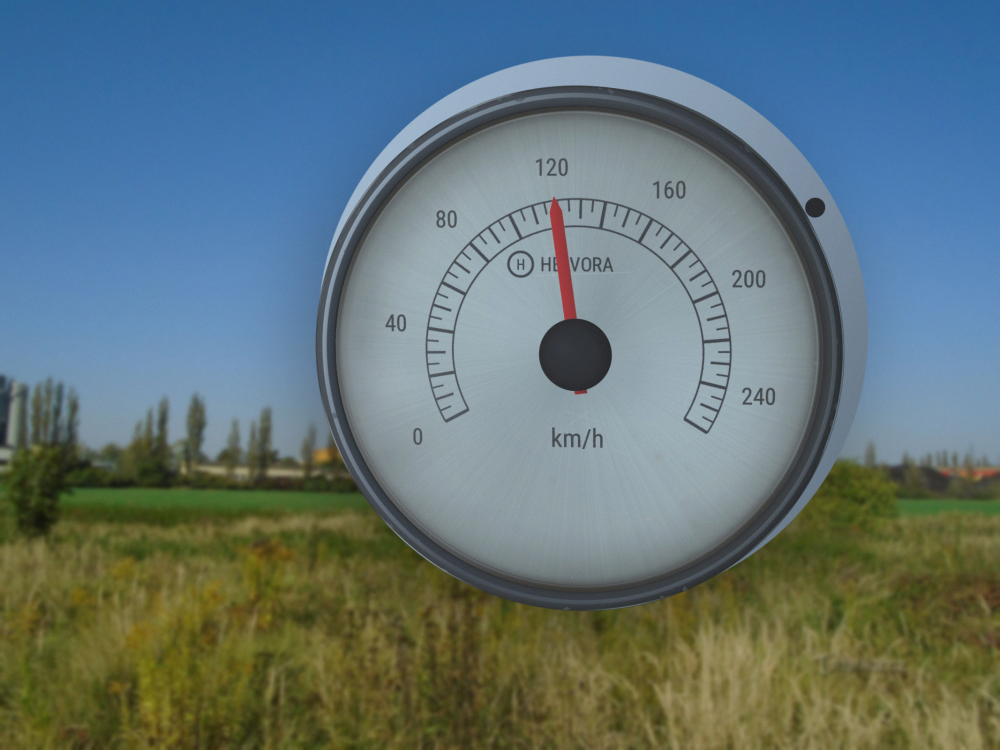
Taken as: 120 km/h
